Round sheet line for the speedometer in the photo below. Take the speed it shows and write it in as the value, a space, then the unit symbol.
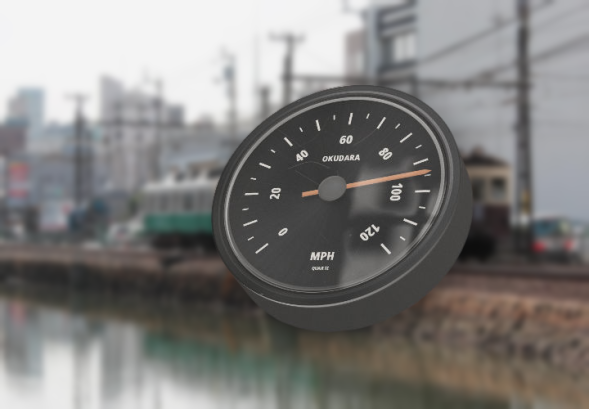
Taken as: 95 mph
